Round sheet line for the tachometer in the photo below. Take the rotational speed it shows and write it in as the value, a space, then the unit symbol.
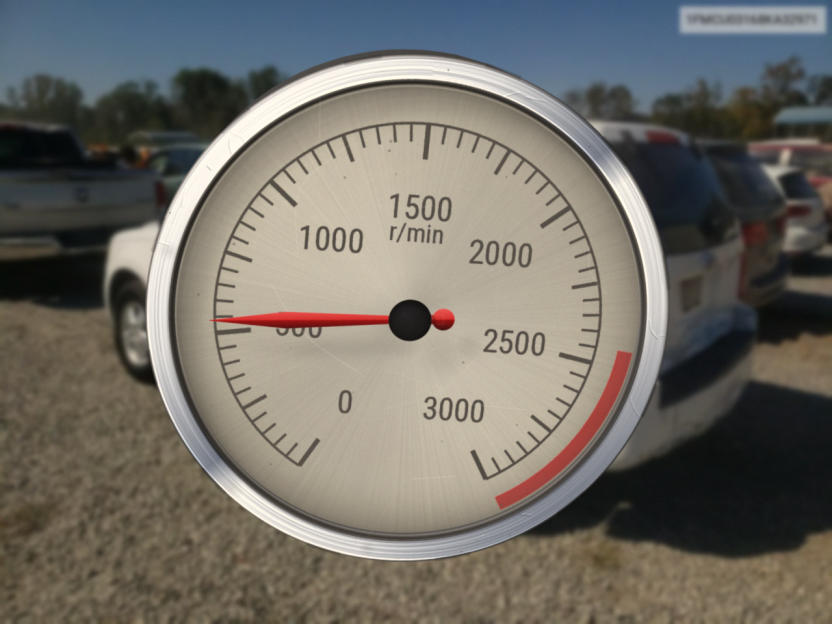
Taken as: 550 rpm
